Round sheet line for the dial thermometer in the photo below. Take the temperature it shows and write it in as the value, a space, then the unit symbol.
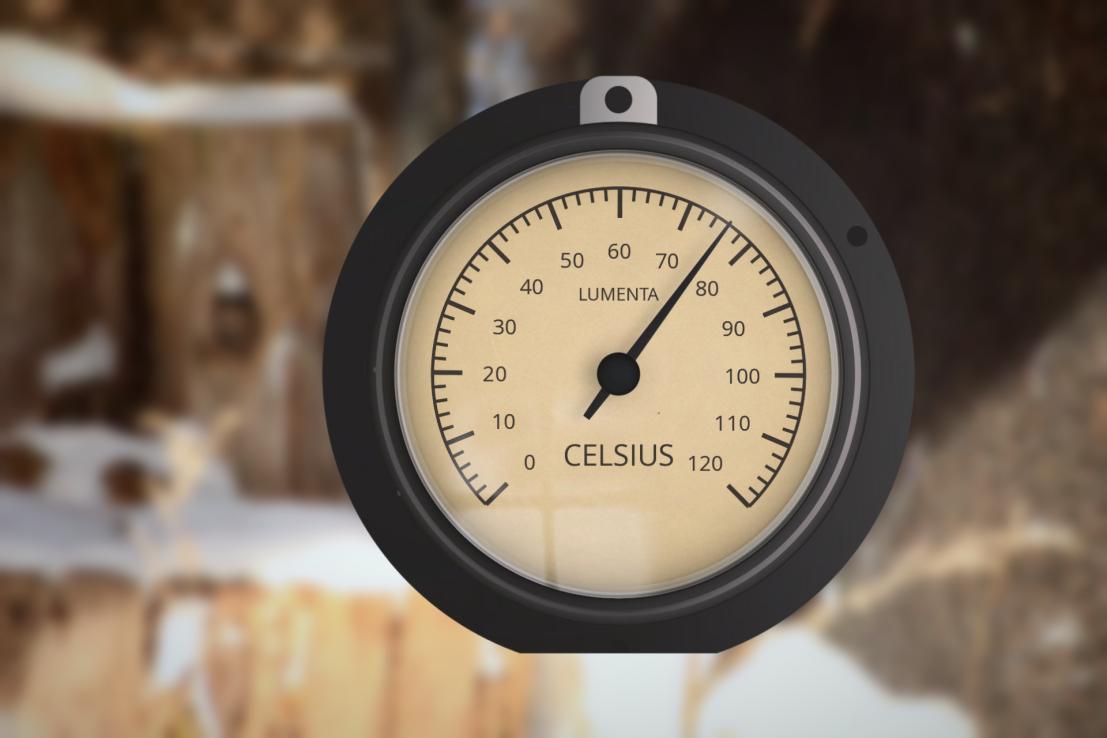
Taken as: 76 °C
